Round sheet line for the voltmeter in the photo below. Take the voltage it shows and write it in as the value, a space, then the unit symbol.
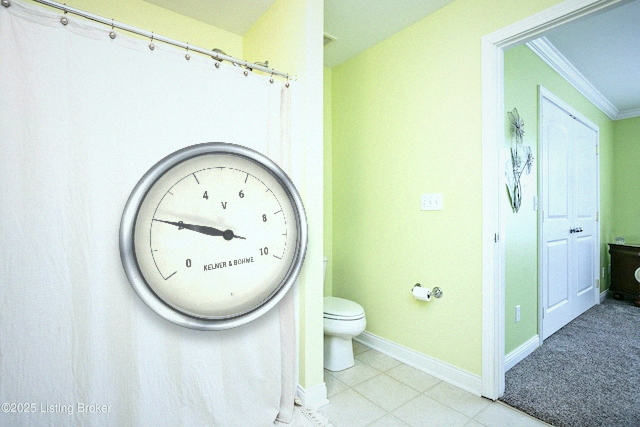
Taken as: 2 V
